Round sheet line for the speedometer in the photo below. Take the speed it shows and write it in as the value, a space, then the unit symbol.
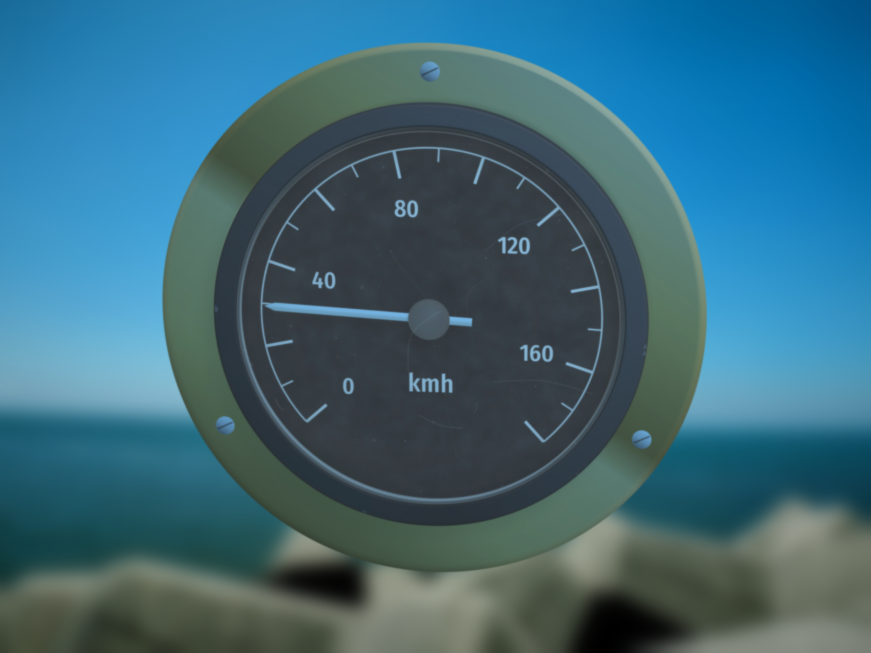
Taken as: 30 km/h
